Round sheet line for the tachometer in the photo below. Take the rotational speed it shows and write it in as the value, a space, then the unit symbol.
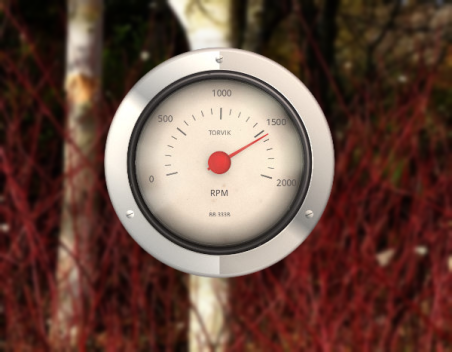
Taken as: 1550 rpm
